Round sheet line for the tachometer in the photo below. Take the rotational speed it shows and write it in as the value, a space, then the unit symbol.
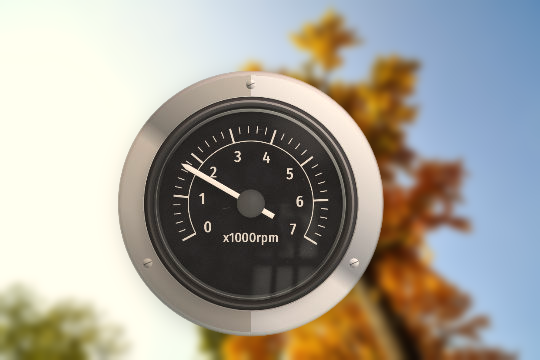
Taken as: 1700 rpm
